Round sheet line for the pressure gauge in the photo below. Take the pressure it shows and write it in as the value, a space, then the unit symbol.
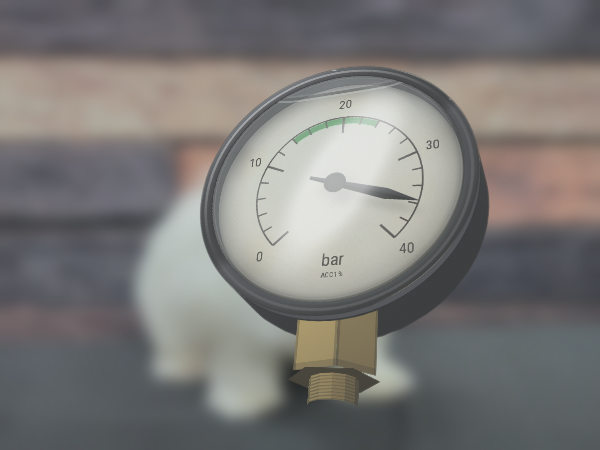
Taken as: 36 bar
